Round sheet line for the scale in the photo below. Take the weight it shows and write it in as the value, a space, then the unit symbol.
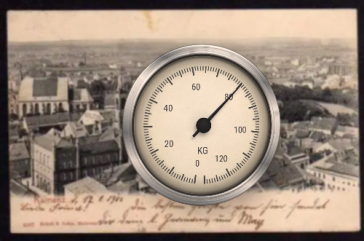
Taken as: 80 kg
